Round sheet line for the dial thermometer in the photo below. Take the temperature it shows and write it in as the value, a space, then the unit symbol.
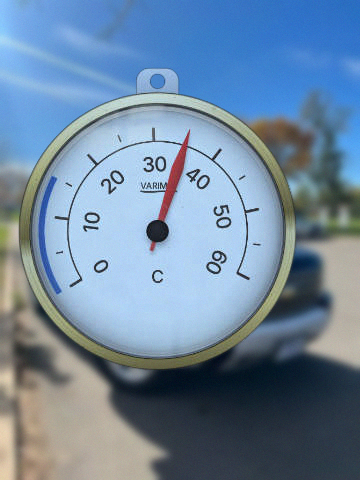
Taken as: 35 °C
